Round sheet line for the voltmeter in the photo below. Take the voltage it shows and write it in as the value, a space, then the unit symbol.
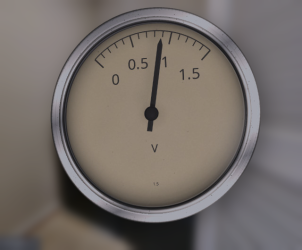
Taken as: 0.9 V
